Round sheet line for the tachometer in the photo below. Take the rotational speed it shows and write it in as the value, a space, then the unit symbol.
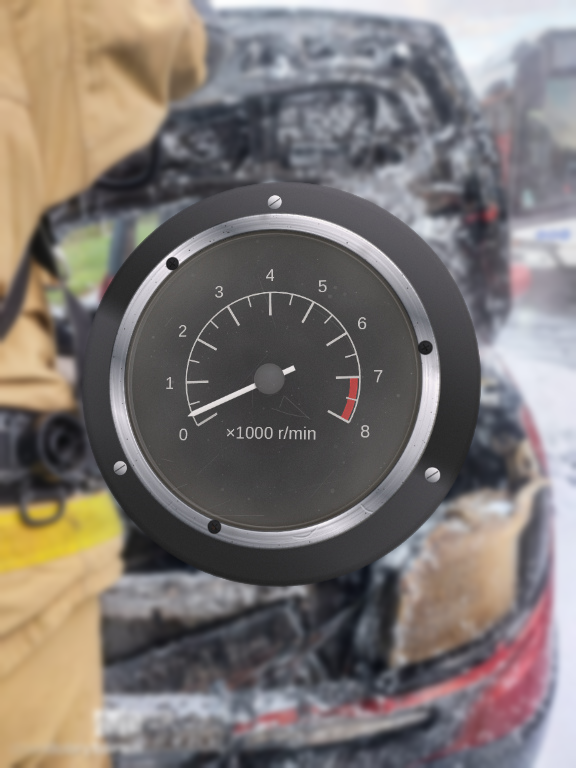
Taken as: 250 rpm
